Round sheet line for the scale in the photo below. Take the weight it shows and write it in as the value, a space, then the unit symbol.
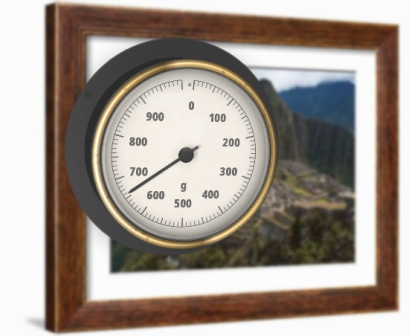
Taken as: 660 g
